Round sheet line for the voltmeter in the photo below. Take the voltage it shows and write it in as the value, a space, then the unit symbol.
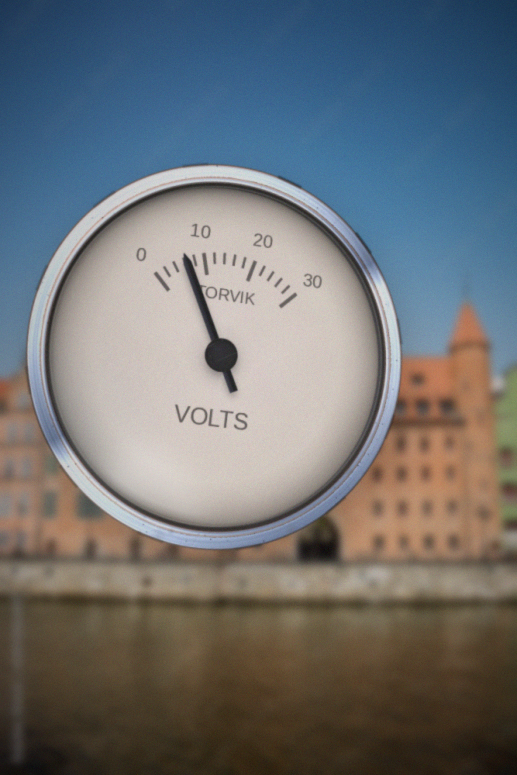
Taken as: 6 V
